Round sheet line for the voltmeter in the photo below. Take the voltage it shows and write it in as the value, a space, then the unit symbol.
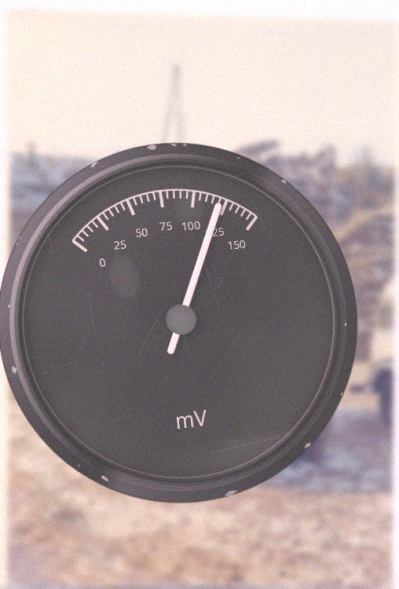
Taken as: 120 mV
